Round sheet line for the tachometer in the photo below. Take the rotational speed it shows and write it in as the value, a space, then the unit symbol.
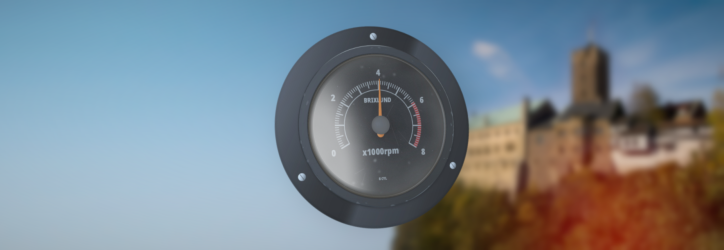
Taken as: 4000 rpm
